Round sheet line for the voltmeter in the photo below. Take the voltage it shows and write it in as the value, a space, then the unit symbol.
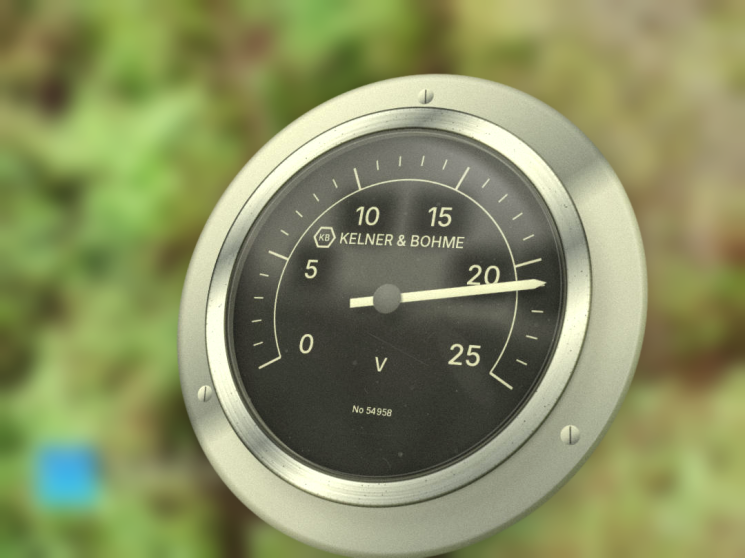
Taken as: 21 V
